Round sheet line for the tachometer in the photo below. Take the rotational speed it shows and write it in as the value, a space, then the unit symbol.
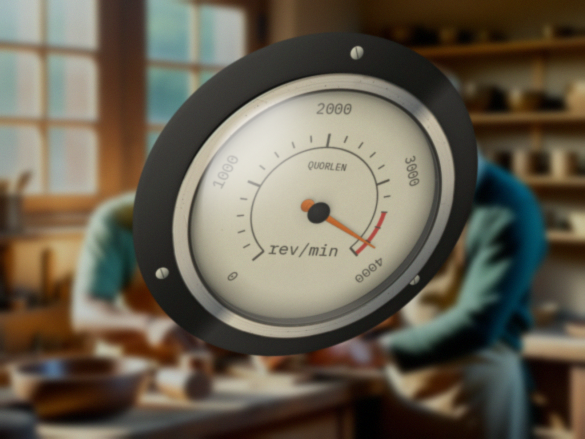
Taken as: 3800 rpm
